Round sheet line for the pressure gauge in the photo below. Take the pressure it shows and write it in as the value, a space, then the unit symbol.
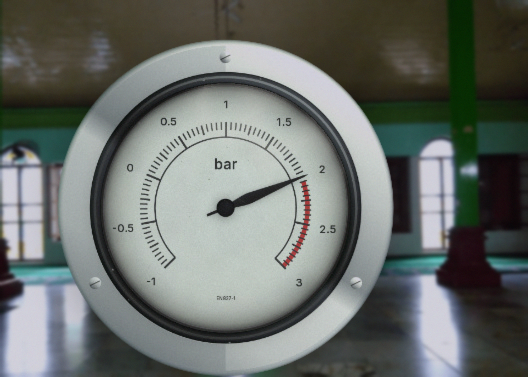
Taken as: 2 bar
